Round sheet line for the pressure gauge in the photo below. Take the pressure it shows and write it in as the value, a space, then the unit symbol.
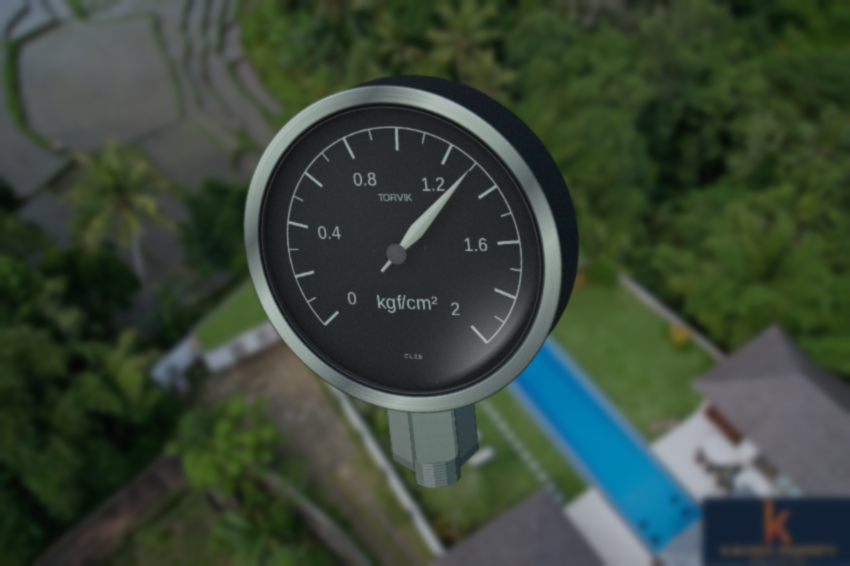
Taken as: 1.3 kg/cm²
